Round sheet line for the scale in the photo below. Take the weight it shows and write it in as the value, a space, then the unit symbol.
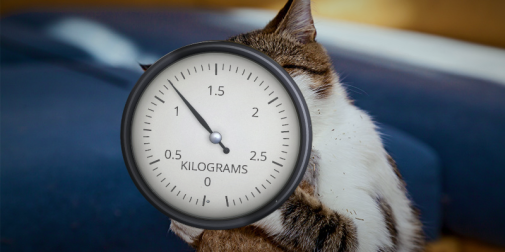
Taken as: 1.15 kg
